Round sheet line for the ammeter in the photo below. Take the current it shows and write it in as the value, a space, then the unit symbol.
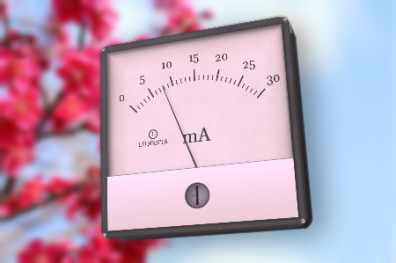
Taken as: 8 mA
